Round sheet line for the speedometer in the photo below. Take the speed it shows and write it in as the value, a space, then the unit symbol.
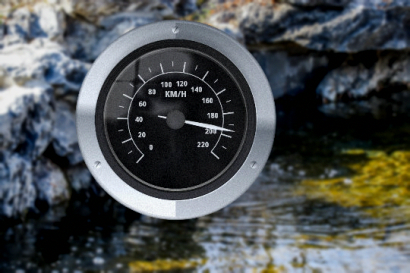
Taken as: 195 km/h
